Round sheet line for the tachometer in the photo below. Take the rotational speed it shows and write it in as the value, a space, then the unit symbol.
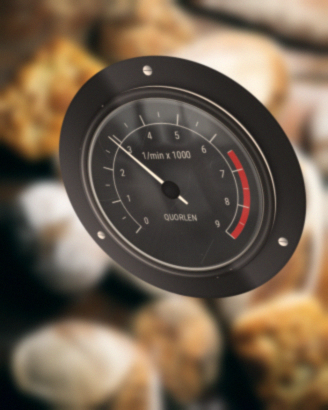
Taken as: 3000 rpm
